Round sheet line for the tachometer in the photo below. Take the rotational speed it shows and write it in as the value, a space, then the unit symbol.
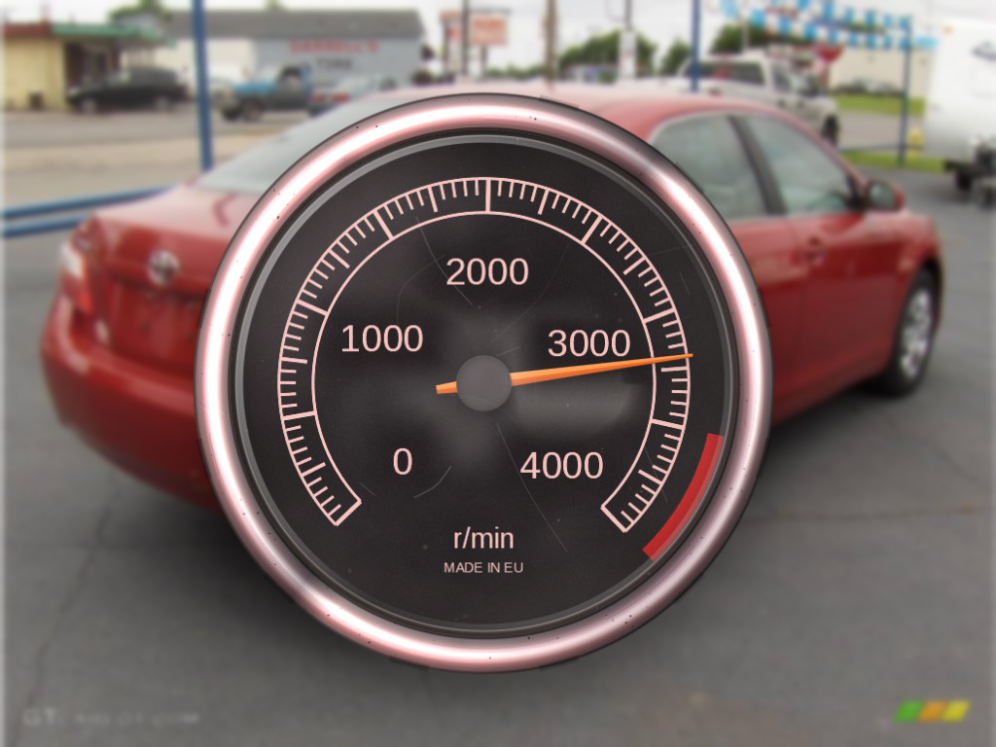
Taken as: 3200 rpm
